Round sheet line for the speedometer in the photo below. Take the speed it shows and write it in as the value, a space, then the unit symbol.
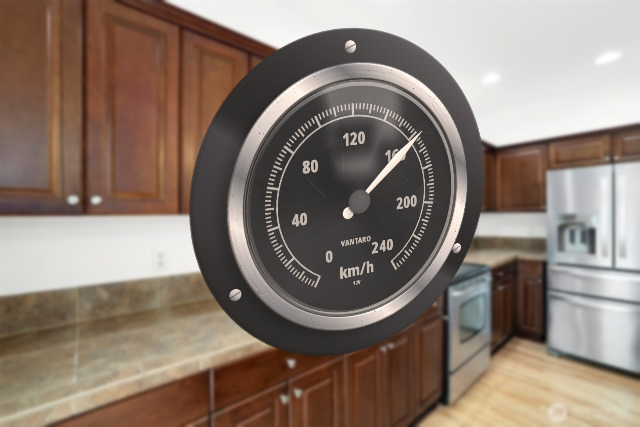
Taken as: 160 km/h
